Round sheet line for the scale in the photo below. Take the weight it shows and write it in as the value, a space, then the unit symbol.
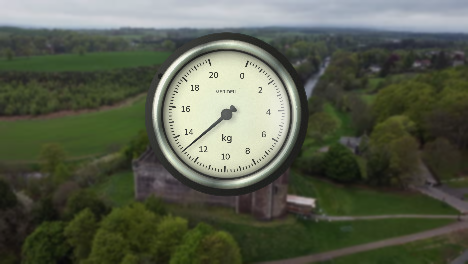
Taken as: 13 kg
